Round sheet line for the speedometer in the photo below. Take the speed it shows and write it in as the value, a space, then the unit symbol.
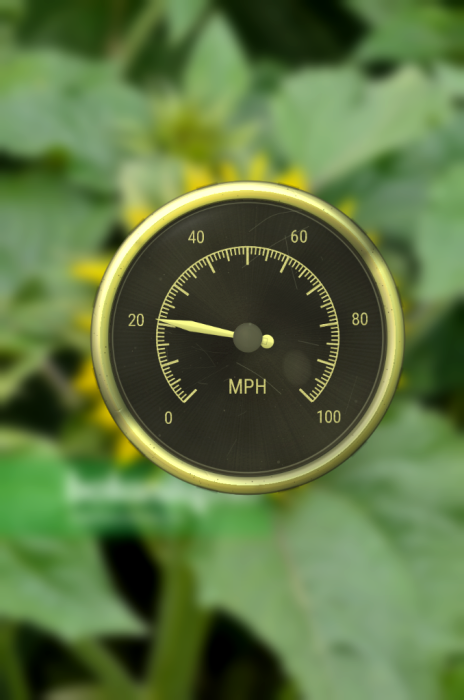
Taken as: 21 mph
